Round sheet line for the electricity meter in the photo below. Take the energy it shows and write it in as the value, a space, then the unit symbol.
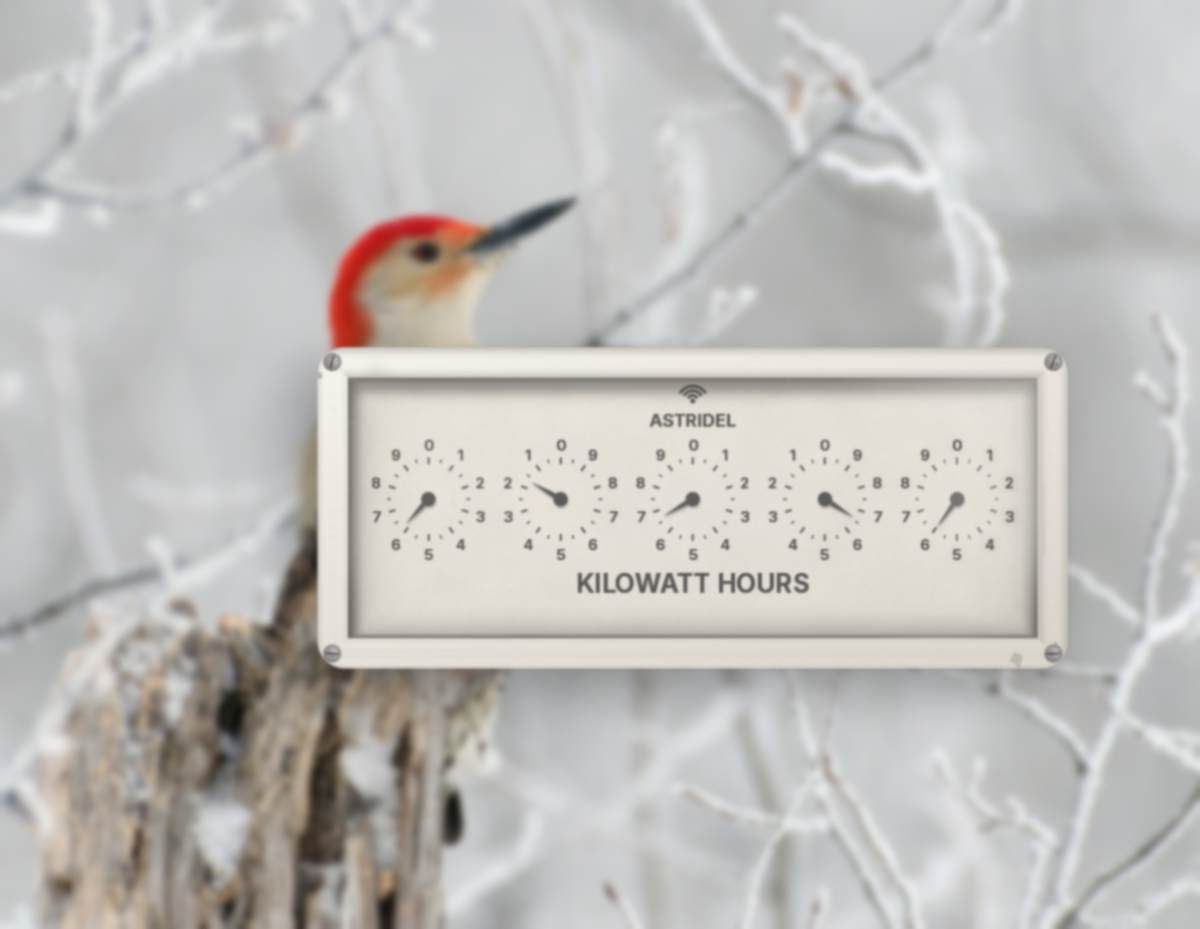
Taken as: 61666 kWh
